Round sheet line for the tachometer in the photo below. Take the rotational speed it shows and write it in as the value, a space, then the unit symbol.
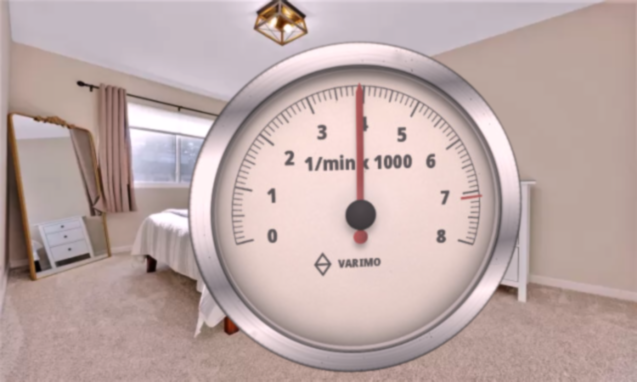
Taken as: 3900 rpm
